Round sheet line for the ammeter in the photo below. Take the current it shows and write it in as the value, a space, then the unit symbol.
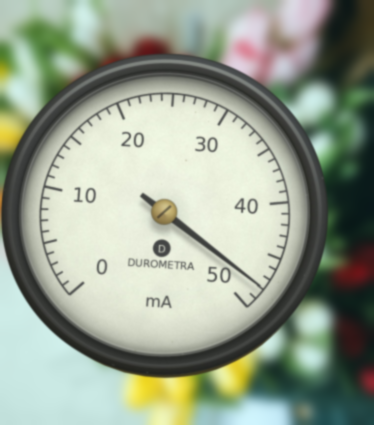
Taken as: 48 mA
